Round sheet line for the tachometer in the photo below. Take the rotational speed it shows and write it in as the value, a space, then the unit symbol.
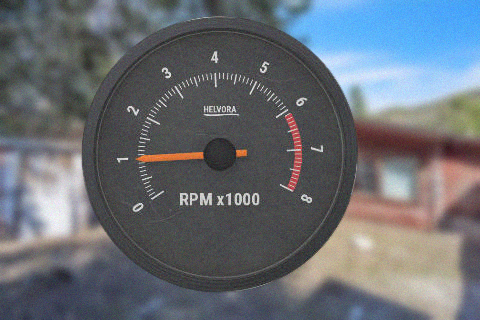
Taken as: 1000 rpm
